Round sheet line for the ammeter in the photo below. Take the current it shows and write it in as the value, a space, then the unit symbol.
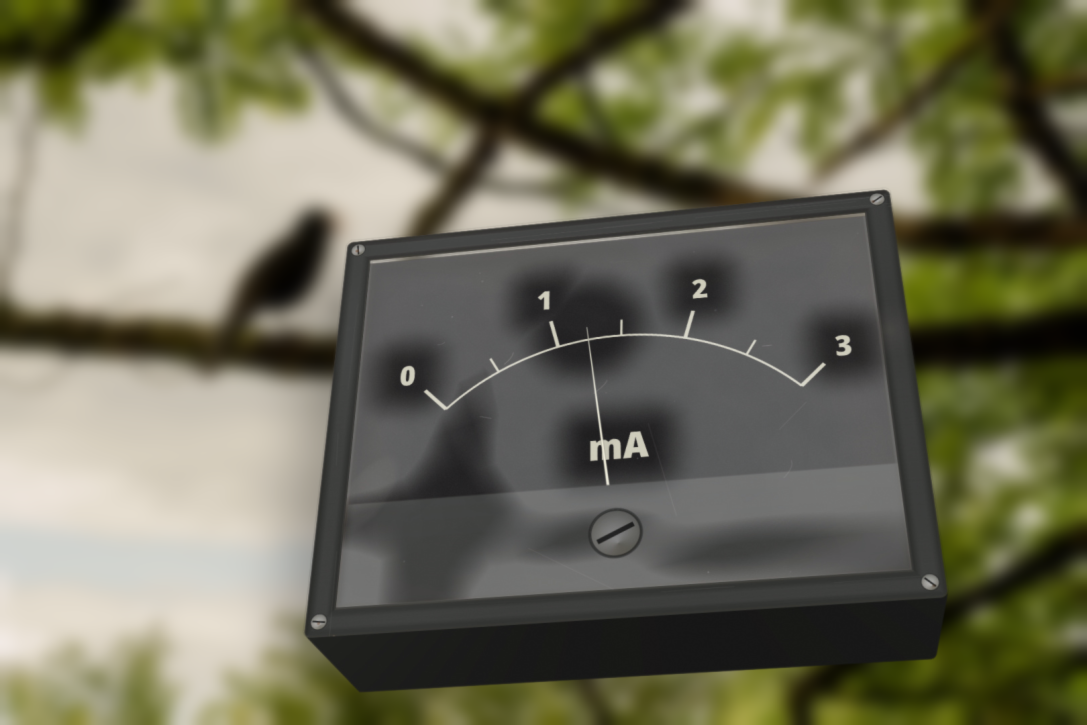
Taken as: 1.25 mA
